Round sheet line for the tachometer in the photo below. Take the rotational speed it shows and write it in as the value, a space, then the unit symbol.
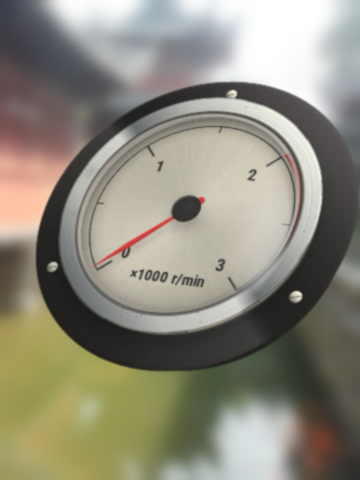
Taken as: 0 rpm
